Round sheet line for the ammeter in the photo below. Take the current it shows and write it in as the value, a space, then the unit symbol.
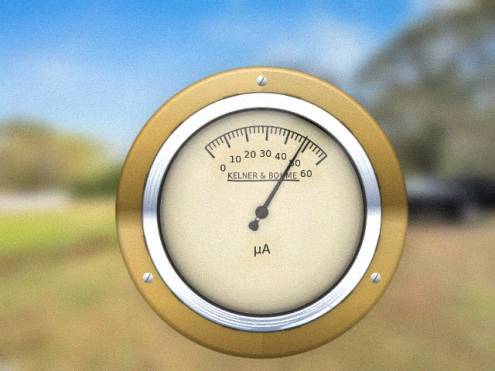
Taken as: 48 µA
